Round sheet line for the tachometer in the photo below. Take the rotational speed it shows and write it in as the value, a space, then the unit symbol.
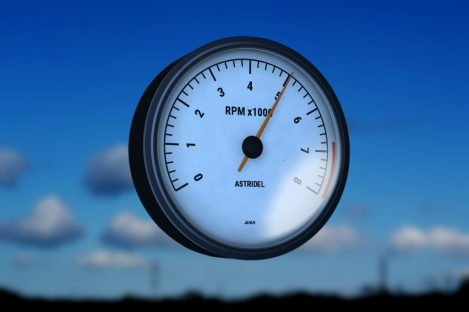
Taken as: 5000 rpm
